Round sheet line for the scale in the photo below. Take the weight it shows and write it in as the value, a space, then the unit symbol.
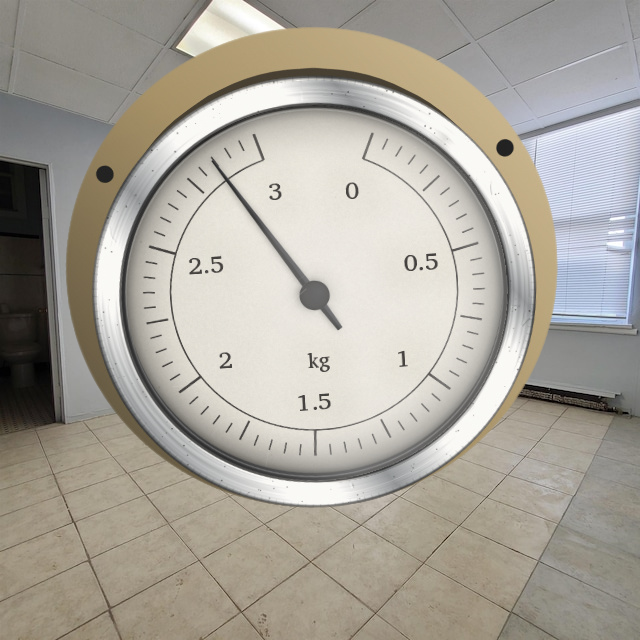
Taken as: 2.85 kg
